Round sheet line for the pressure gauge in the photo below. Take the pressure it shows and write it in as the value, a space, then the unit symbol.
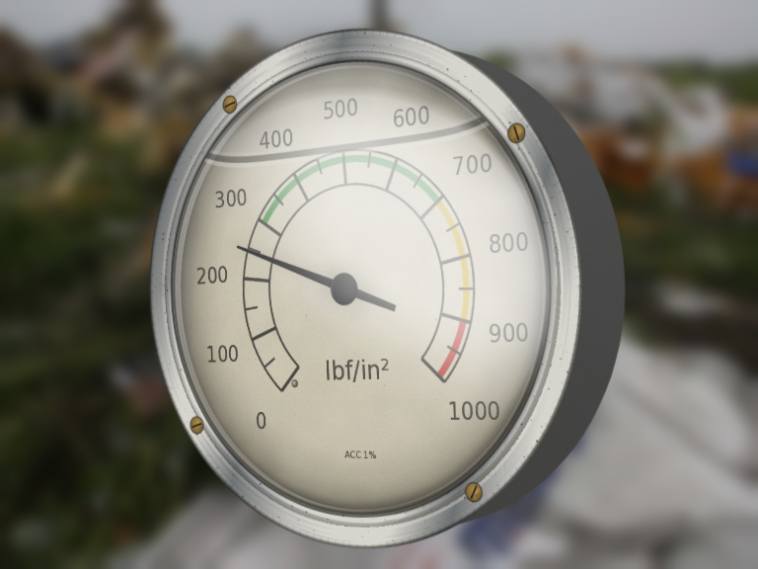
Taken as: 250 psi
